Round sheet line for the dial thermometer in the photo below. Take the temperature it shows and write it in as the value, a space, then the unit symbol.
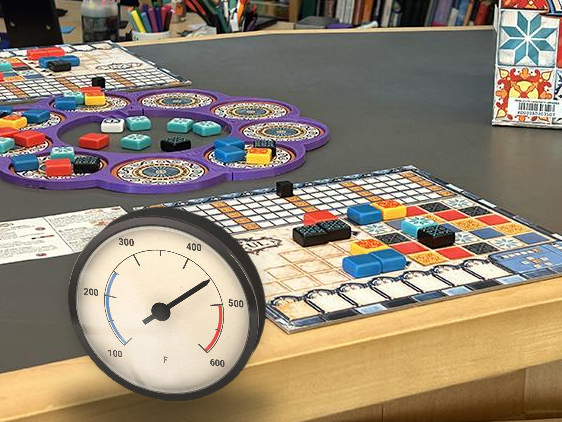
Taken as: 450 °F
